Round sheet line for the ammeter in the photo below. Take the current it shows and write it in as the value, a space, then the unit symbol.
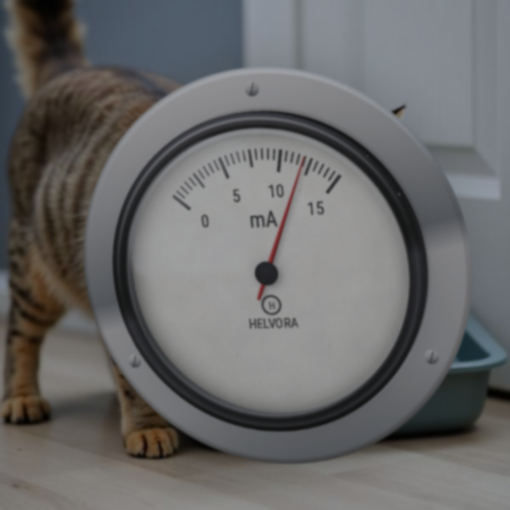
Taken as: 12 mA
